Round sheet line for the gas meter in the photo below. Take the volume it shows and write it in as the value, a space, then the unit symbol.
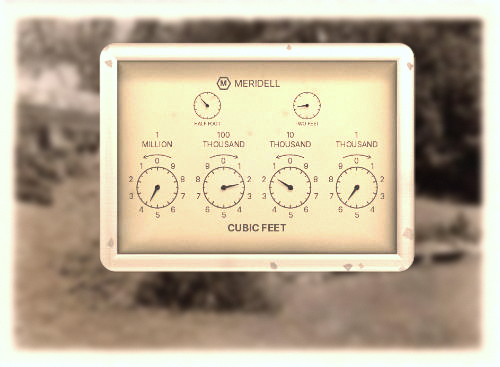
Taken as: 421600 ft³
